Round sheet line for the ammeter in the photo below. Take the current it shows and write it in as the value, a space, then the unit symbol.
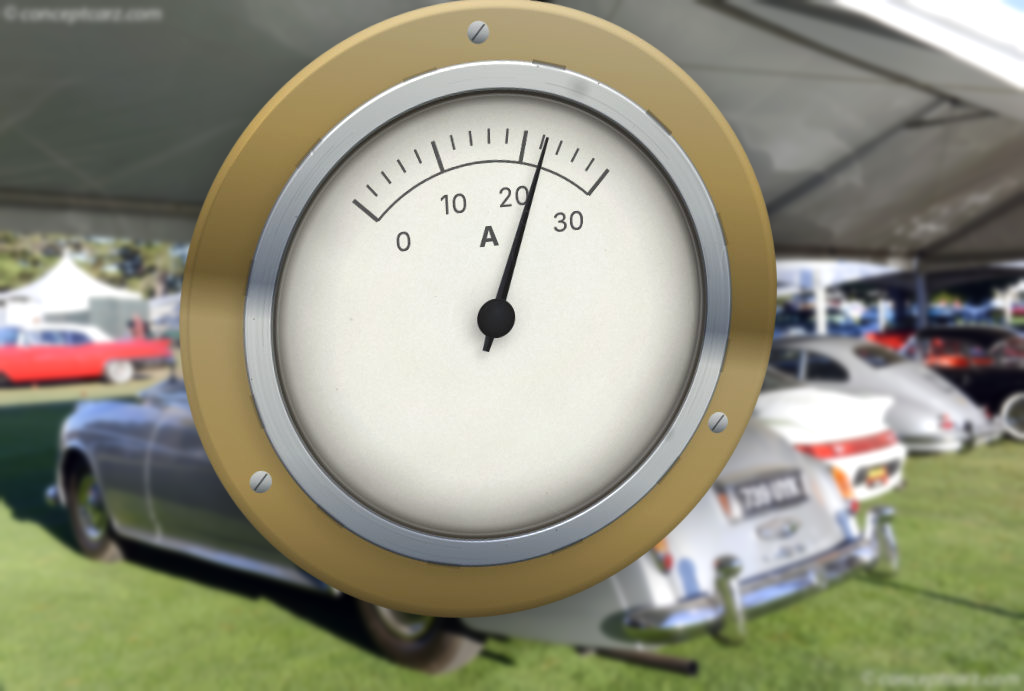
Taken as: 22 A
